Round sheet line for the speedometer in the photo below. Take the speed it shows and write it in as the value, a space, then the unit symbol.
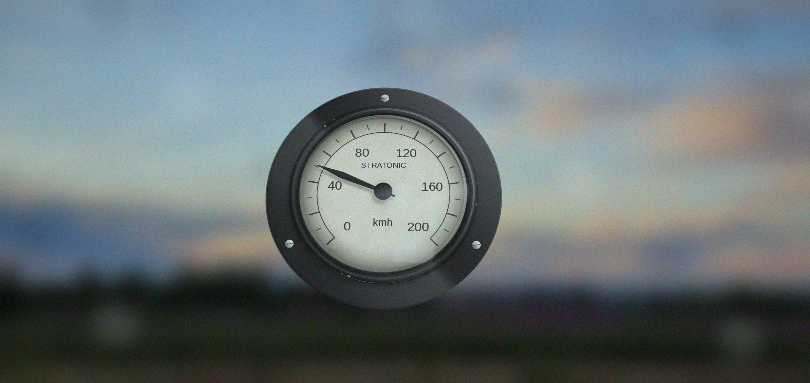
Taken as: 50 km/h
